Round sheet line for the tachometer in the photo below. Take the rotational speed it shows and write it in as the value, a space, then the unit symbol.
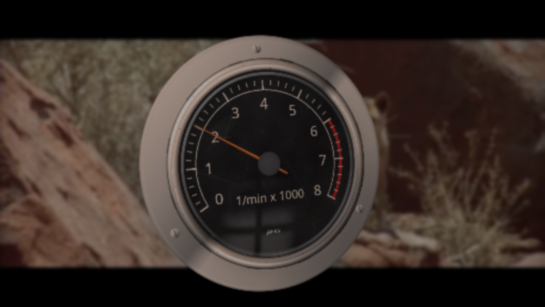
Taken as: 2000 rpm
